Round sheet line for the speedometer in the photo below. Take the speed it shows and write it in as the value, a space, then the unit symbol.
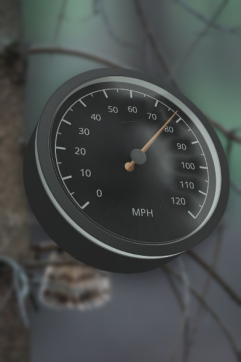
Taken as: 77.5 mph
